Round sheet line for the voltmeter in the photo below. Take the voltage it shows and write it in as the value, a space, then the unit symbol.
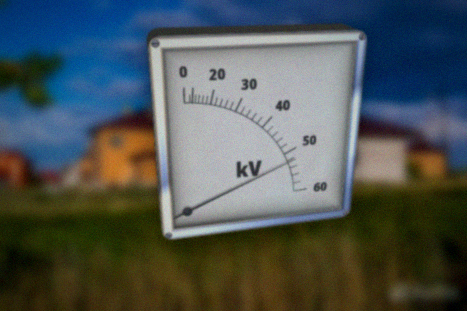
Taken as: 52 kV
